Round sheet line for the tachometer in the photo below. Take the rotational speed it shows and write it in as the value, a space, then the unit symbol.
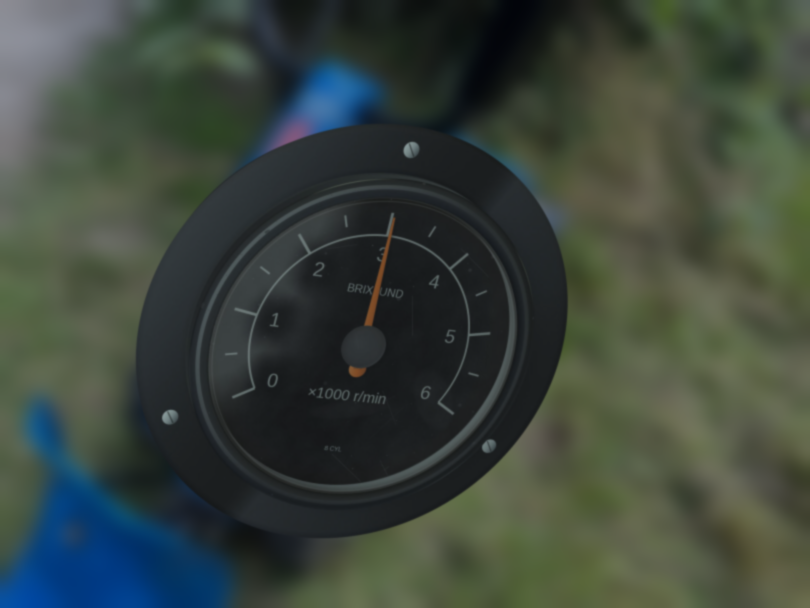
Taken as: 3000 rpm
